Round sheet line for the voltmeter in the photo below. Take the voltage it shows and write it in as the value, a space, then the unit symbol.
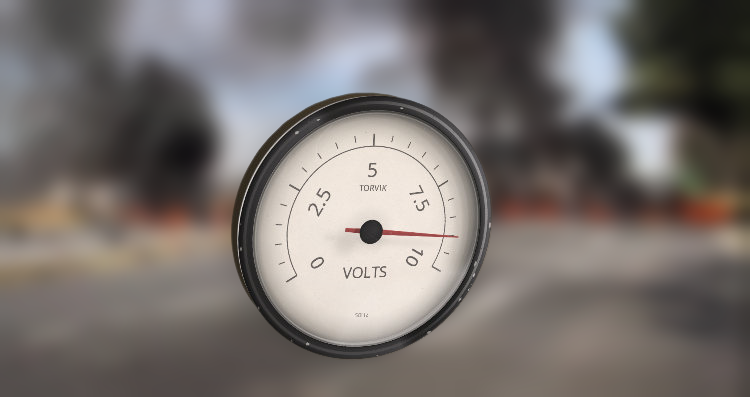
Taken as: 9 V
